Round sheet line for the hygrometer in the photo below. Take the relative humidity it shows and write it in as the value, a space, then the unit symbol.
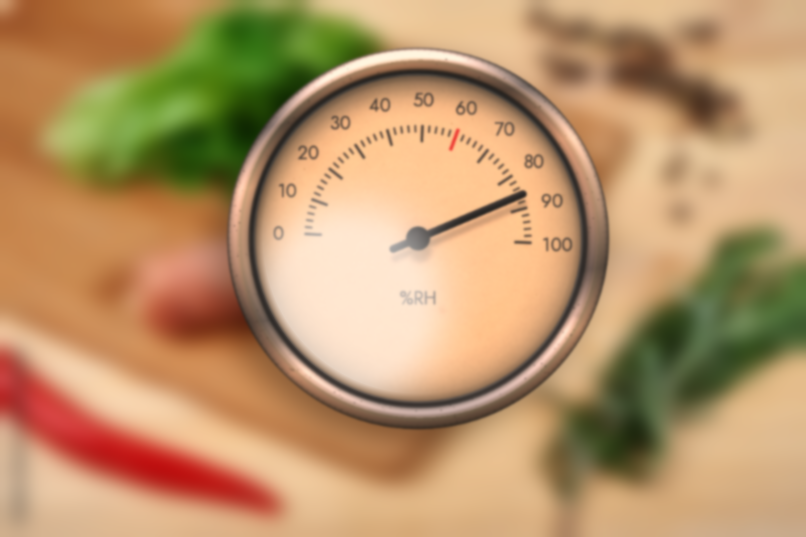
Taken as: 86 %
